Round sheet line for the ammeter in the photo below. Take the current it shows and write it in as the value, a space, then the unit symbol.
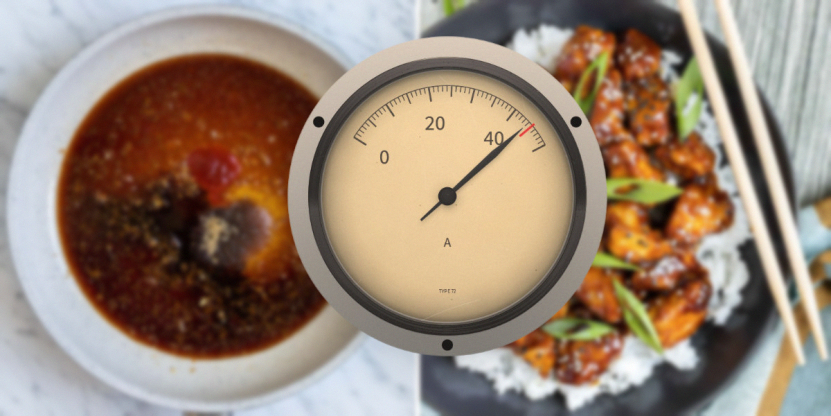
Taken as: 44 A
